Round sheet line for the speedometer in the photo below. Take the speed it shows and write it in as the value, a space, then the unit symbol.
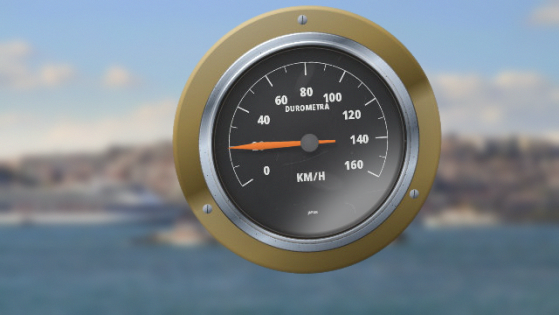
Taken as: 20 km/h
